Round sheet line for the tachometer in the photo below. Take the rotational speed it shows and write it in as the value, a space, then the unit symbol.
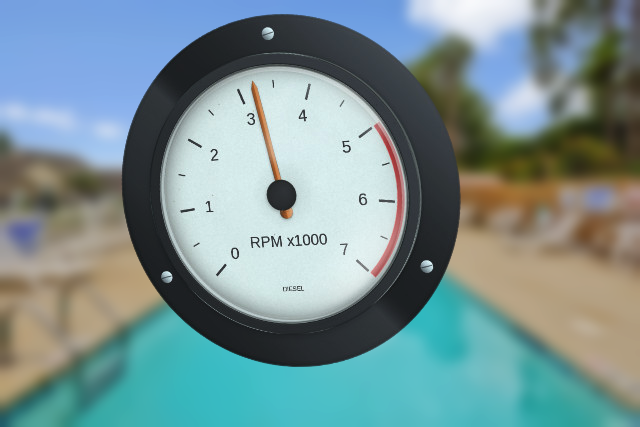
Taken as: 3250 rpm
